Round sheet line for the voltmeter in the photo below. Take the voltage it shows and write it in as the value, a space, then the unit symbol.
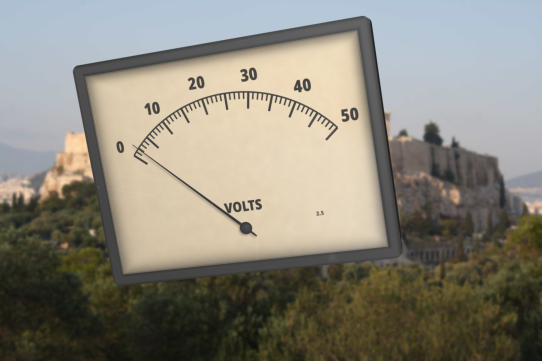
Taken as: 2 V
